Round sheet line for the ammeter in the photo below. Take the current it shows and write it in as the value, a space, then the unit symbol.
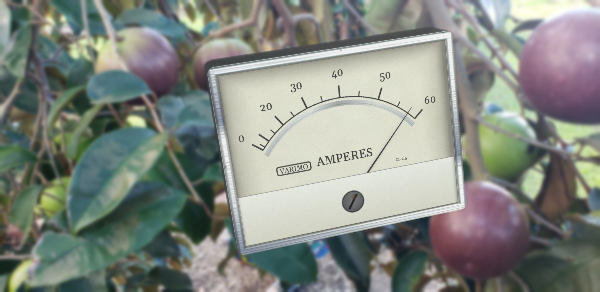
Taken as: 57.5 A
